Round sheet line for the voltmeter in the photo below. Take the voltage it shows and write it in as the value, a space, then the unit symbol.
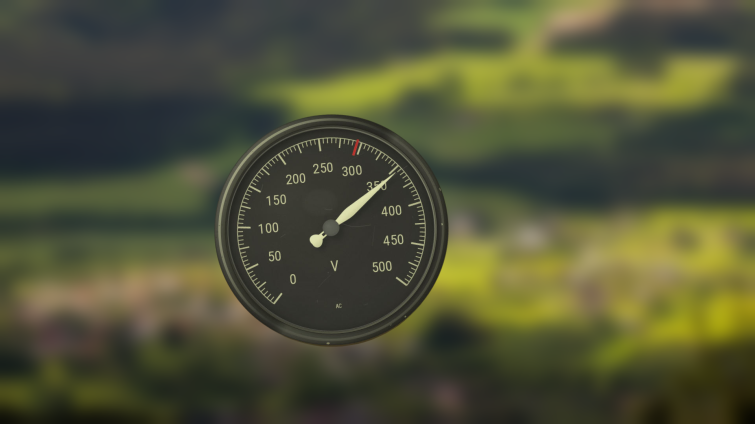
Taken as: 355 V
